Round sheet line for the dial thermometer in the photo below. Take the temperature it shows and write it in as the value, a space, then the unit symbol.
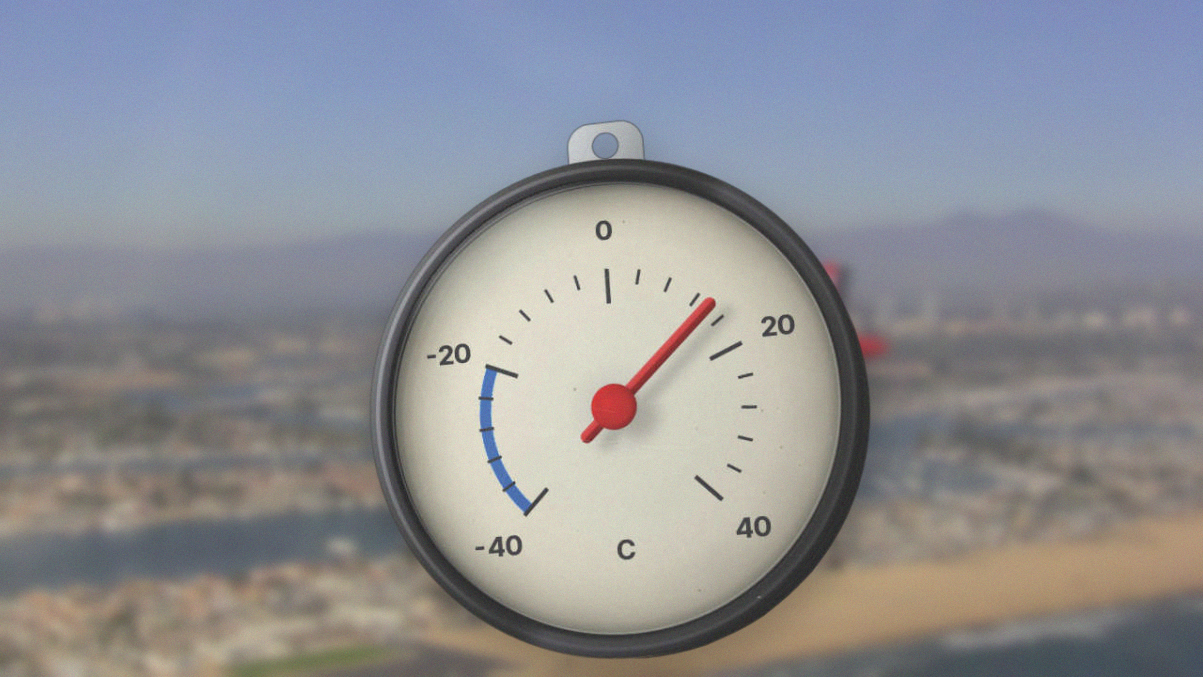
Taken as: 14 °C
